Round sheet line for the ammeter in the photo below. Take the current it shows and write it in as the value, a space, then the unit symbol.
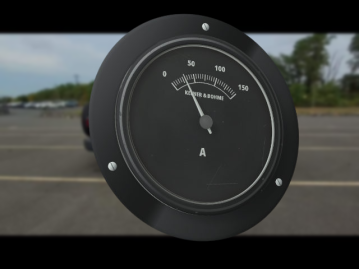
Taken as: 25 A
